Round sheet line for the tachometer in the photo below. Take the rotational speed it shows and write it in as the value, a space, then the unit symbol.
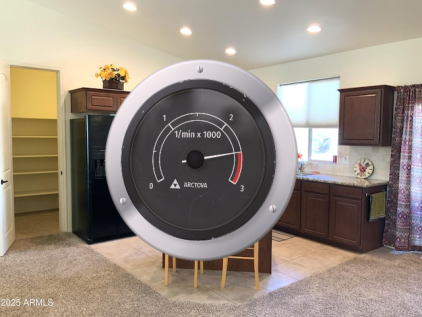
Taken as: 2500 rpm
